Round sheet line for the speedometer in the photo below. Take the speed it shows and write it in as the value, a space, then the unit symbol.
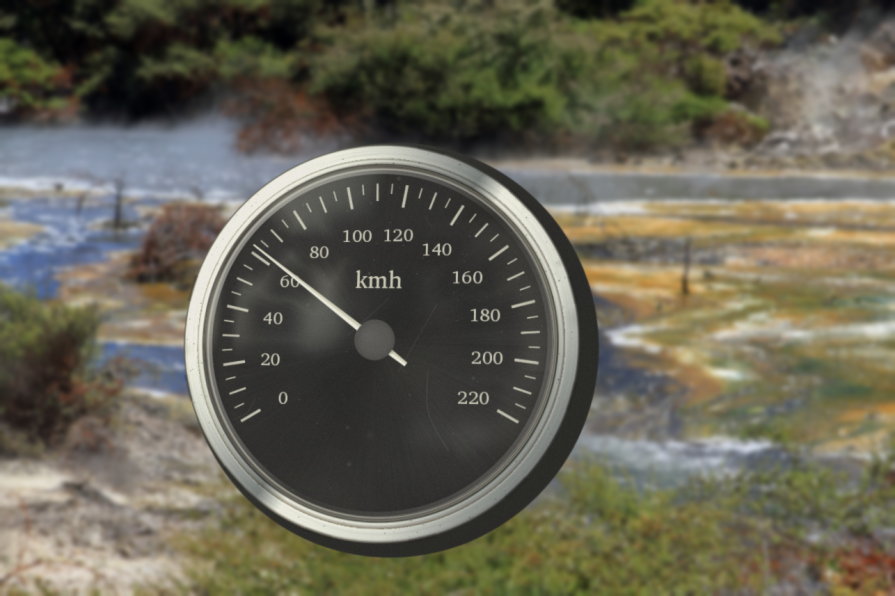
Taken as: 62.5 km/h
